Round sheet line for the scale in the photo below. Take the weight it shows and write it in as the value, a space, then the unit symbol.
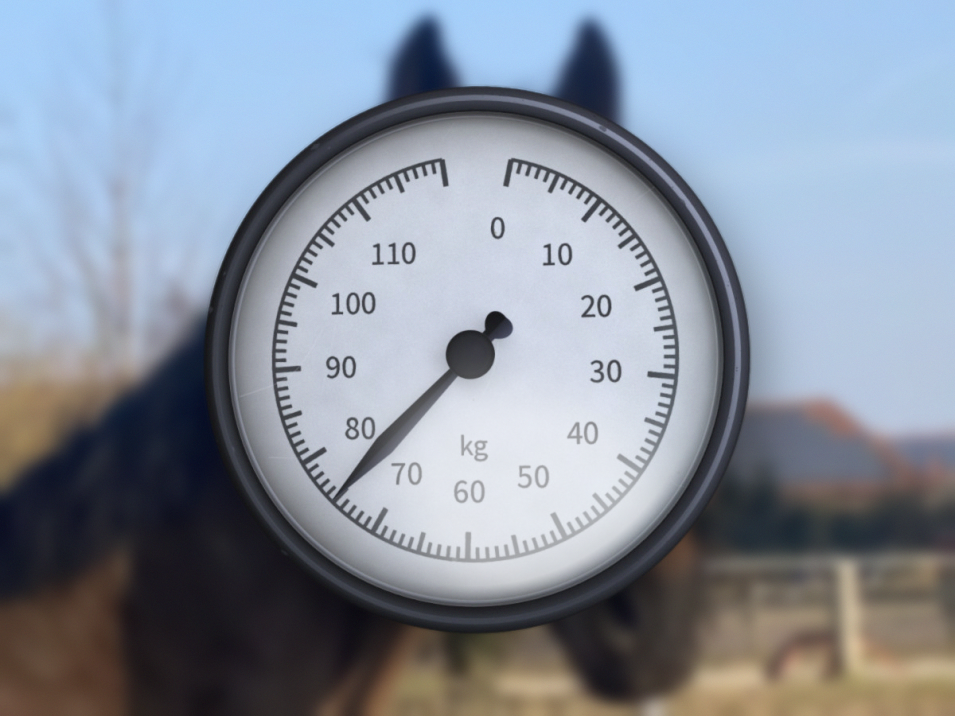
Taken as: 75 kg
